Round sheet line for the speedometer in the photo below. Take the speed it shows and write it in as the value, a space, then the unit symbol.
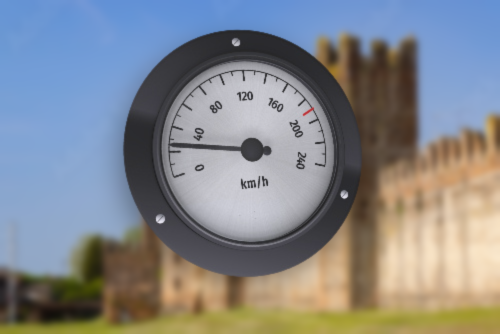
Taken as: 25 km/h
